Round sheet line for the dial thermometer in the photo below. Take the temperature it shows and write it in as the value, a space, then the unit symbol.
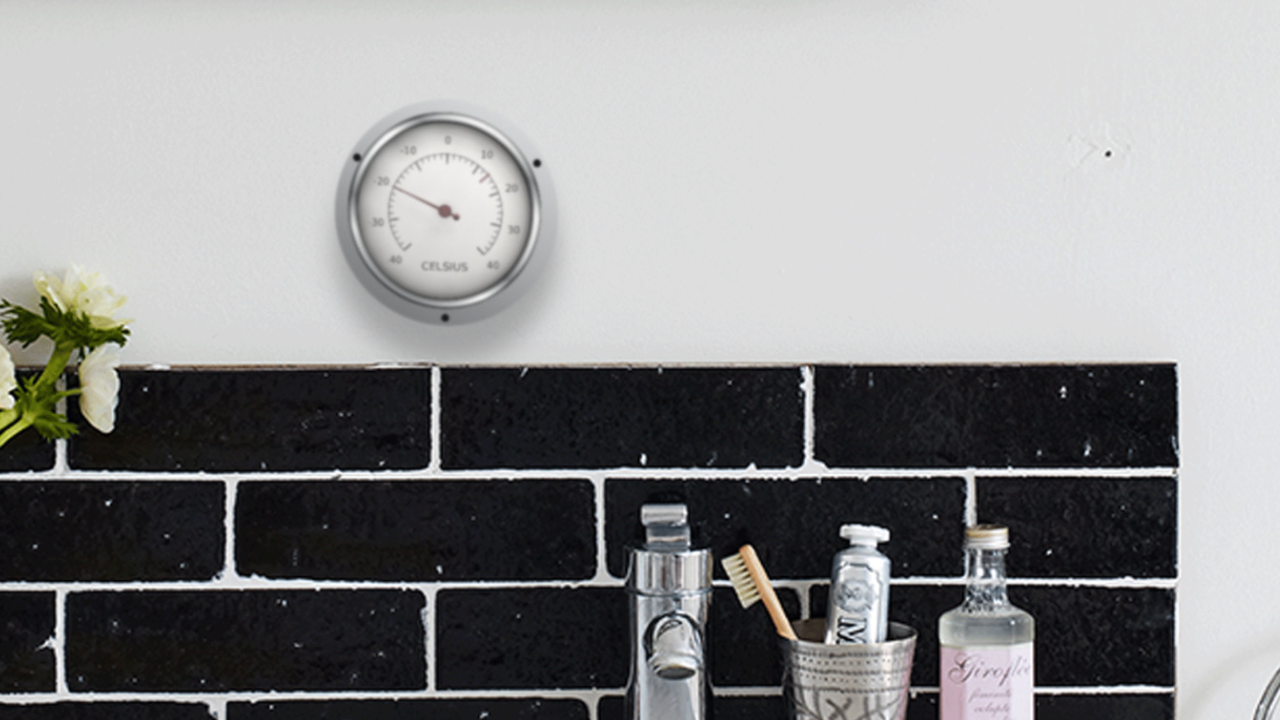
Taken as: -20 °C
